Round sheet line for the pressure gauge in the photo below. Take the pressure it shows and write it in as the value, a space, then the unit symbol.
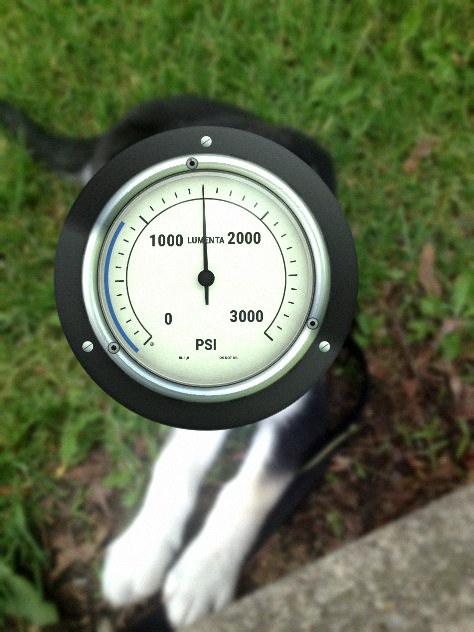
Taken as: 1500 psi
